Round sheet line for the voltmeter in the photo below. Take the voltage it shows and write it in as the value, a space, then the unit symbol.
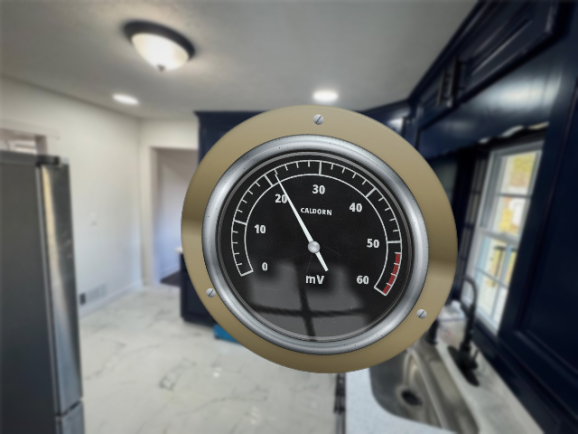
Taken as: 22 mV
